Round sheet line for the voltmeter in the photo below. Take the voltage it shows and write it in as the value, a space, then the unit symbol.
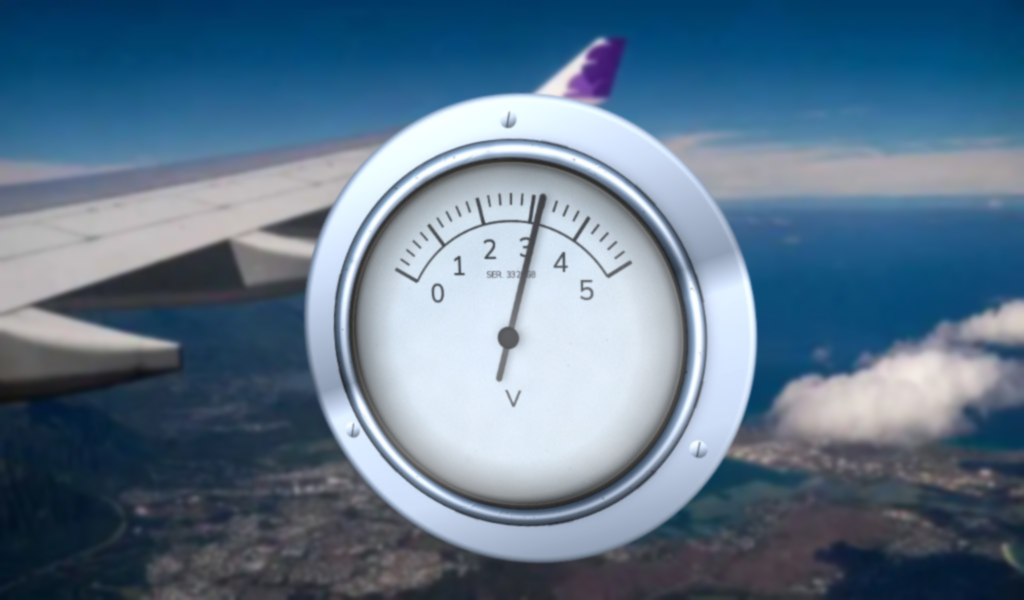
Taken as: 3.2 V
